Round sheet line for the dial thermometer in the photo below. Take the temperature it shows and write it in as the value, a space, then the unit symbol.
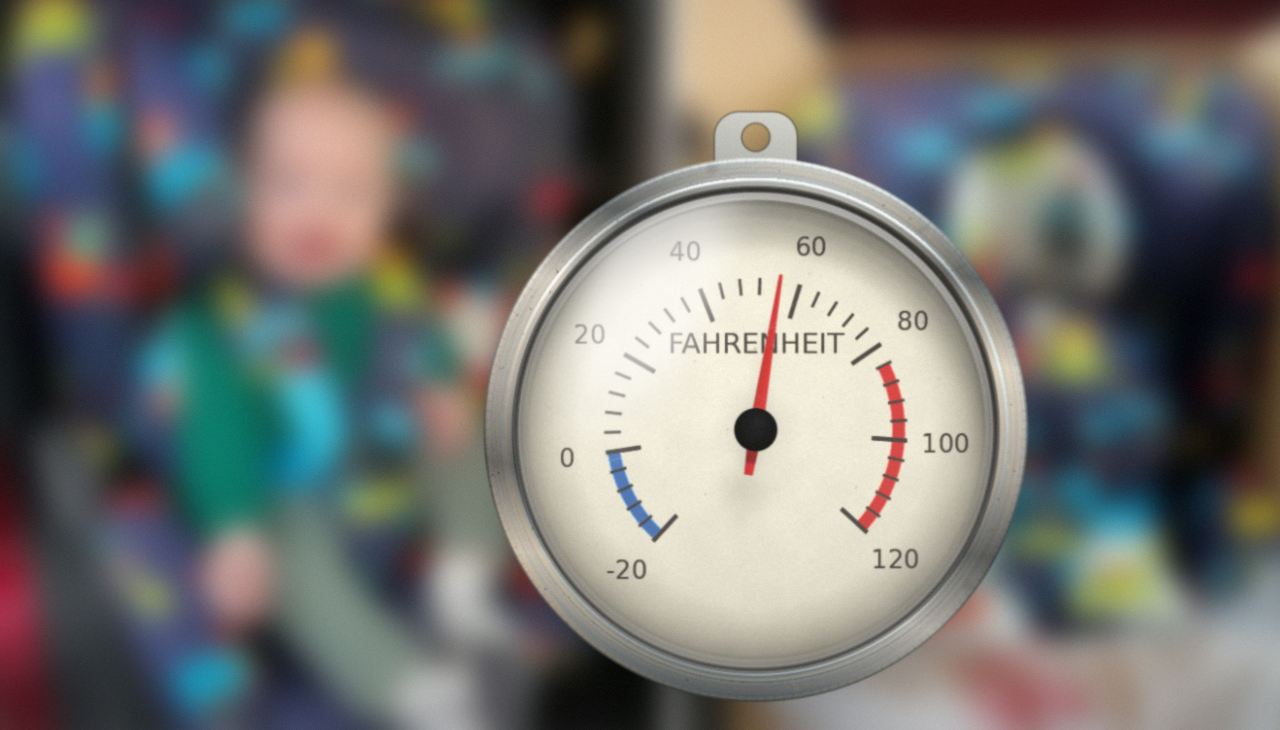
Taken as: 56 °F
